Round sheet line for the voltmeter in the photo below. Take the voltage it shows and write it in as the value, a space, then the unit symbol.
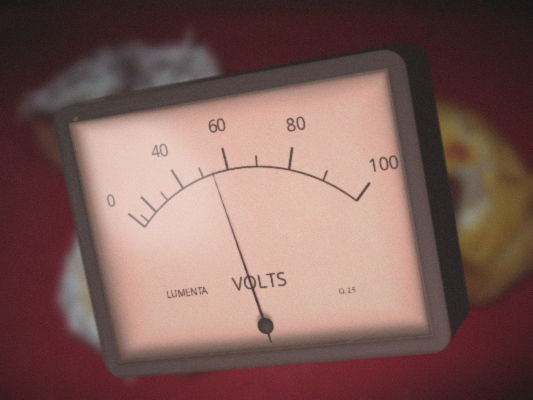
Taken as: 55 V
